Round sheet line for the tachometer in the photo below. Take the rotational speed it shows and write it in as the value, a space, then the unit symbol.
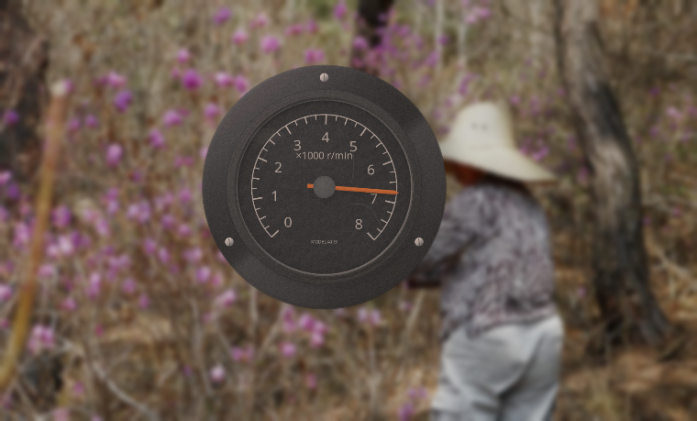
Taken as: 6750 rpm
